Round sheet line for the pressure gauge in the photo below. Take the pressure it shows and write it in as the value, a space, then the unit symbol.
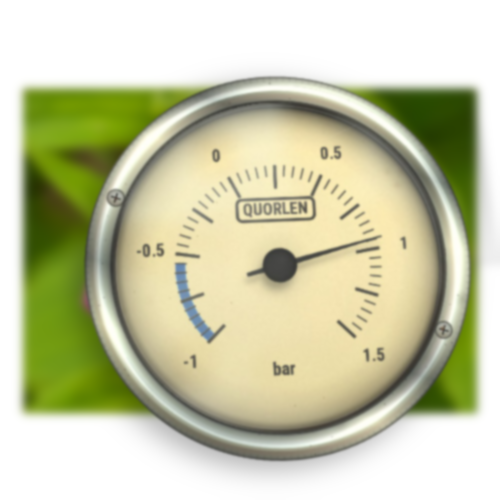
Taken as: 0.95 bar
